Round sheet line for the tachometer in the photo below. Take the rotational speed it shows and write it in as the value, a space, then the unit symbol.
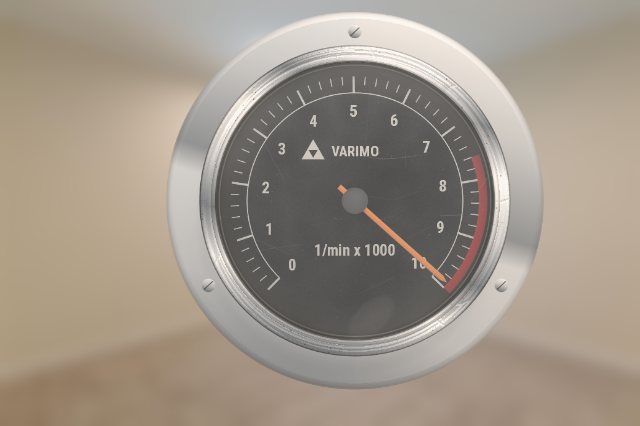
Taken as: 9900 rpm
